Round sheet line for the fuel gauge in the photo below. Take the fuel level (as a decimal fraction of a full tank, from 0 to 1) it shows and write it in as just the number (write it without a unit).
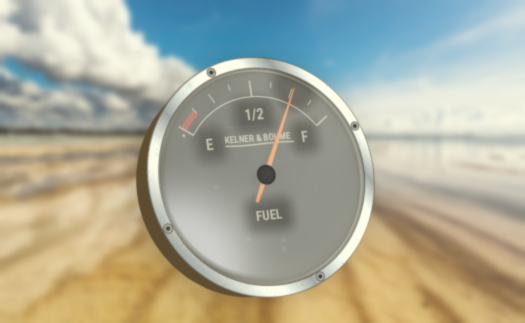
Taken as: 0.75
